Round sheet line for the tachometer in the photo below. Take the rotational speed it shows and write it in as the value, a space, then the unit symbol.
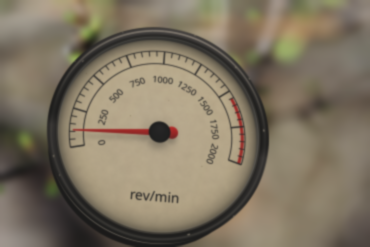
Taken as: 100 rpm
